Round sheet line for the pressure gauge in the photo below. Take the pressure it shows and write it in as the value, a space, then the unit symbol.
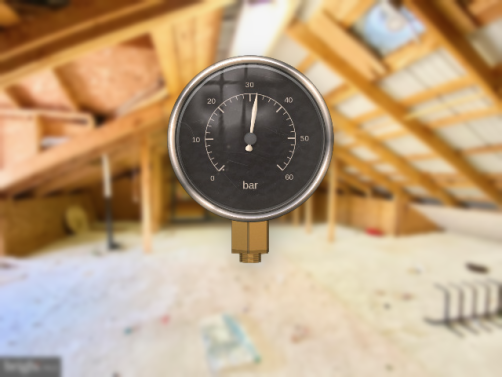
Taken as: 32 bar
